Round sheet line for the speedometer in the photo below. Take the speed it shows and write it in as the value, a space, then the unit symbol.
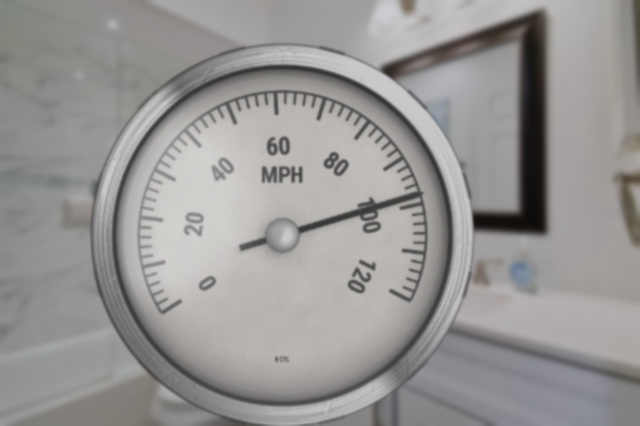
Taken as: 98 mph
